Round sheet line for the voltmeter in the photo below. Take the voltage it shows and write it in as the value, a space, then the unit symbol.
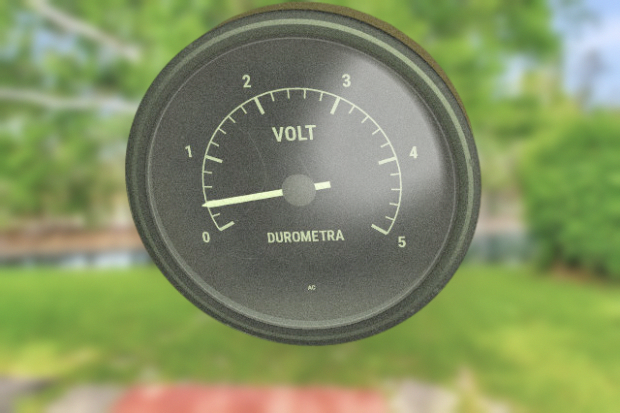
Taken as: 0.4 V
